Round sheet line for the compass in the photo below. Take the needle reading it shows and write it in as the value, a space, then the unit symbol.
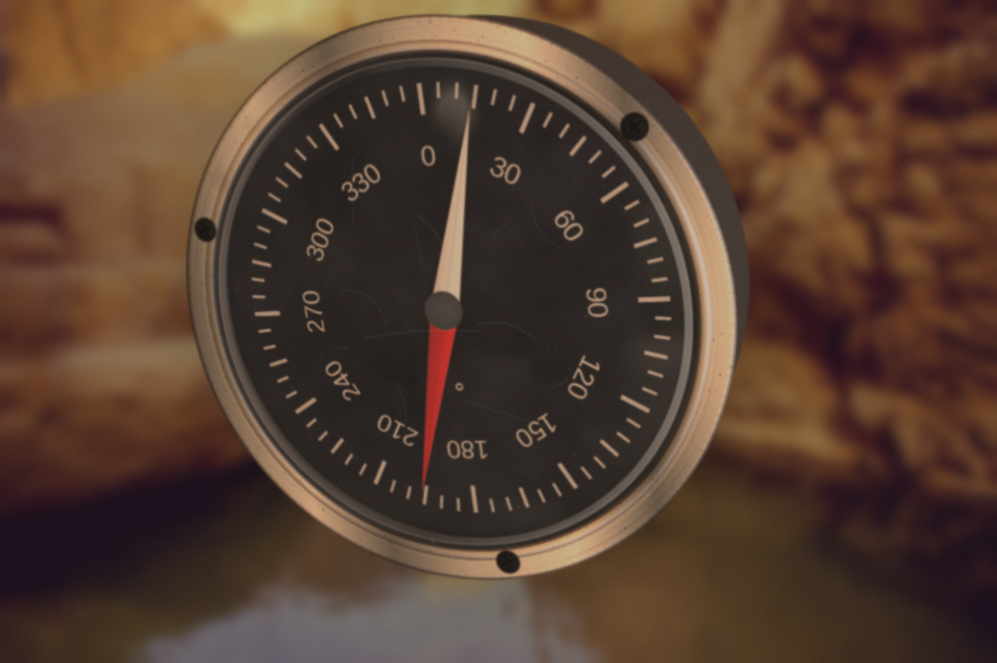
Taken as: 195 °
